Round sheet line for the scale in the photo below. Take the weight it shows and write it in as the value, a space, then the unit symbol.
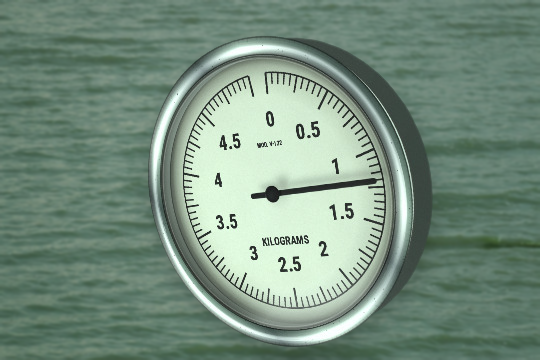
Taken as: 1.2 kg
